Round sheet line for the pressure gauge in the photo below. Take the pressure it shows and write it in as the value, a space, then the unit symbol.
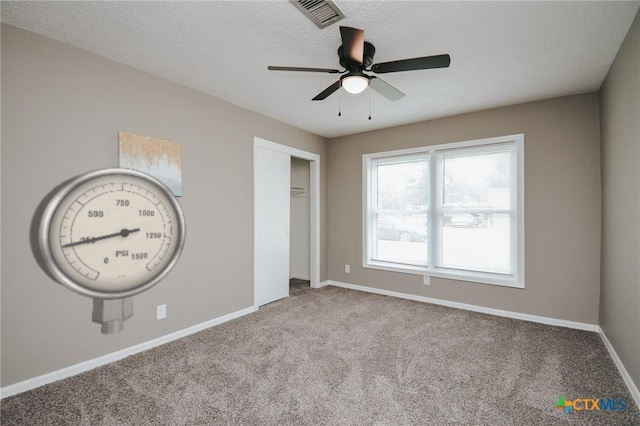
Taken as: 250 psi
